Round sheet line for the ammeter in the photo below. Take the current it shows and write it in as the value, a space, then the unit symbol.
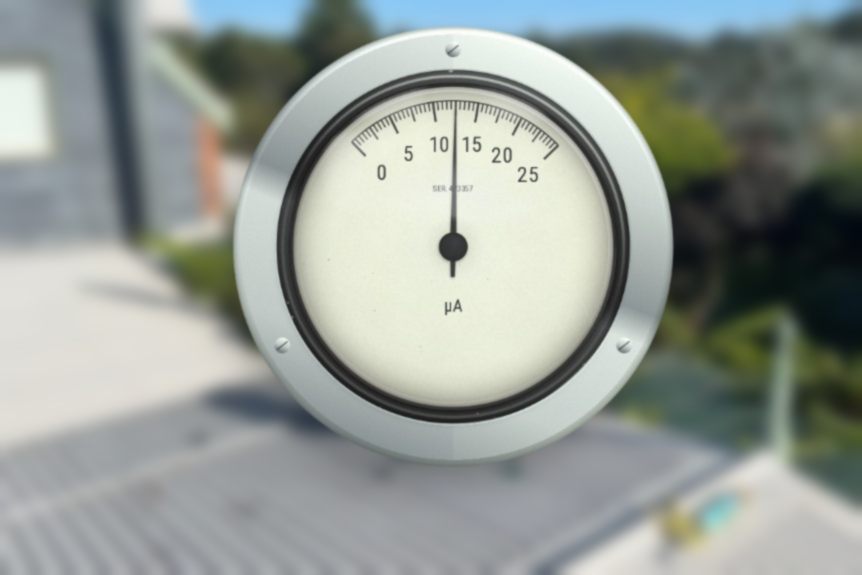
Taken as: 12.5 µA
